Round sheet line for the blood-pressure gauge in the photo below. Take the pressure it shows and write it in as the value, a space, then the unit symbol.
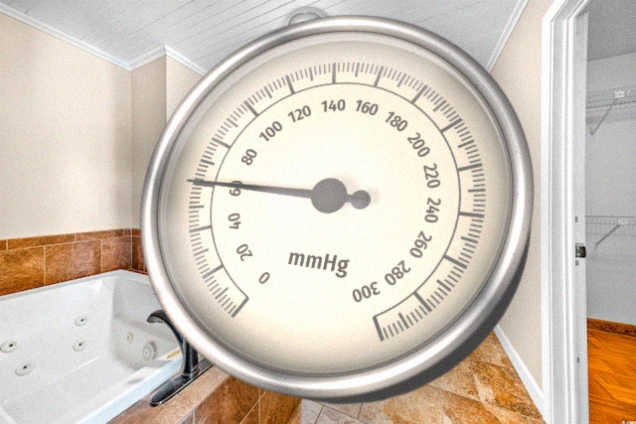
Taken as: 60 mmHg
